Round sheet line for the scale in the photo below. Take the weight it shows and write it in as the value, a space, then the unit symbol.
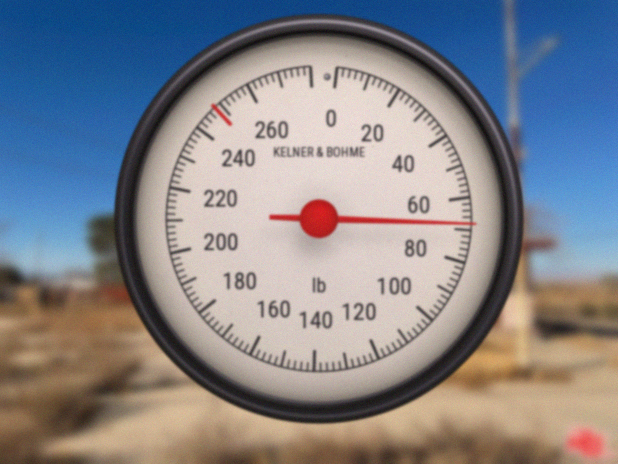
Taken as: 68 lb
